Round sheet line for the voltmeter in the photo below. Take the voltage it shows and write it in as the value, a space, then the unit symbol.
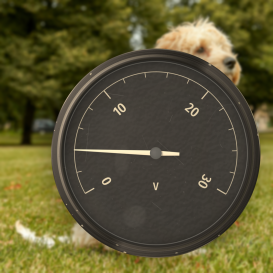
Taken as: 4 V
